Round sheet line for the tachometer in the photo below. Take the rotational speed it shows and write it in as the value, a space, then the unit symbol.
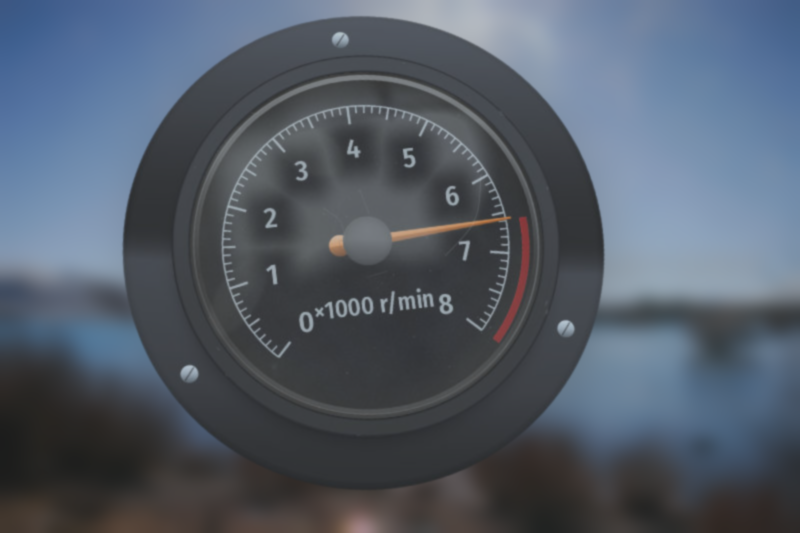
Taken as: 6600 rpm
